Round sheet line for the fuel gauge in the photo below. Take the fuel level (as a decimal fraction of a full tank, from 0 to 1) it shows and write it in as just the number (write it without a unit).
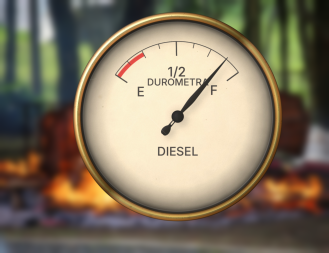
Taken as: 0.875
